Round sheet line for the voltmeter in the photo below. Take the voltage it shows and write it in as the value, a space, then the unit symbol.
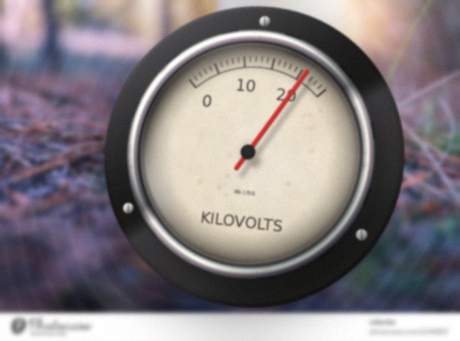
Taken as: 21 kV
